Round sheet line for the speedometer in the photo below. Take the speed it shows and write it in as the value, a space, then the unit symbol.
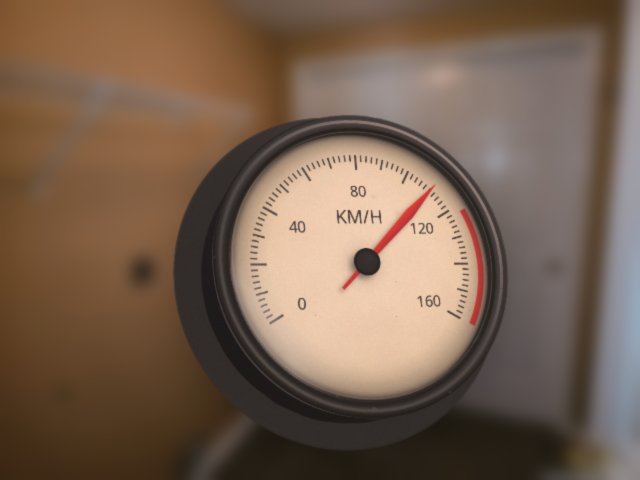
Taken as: 110 km/h
